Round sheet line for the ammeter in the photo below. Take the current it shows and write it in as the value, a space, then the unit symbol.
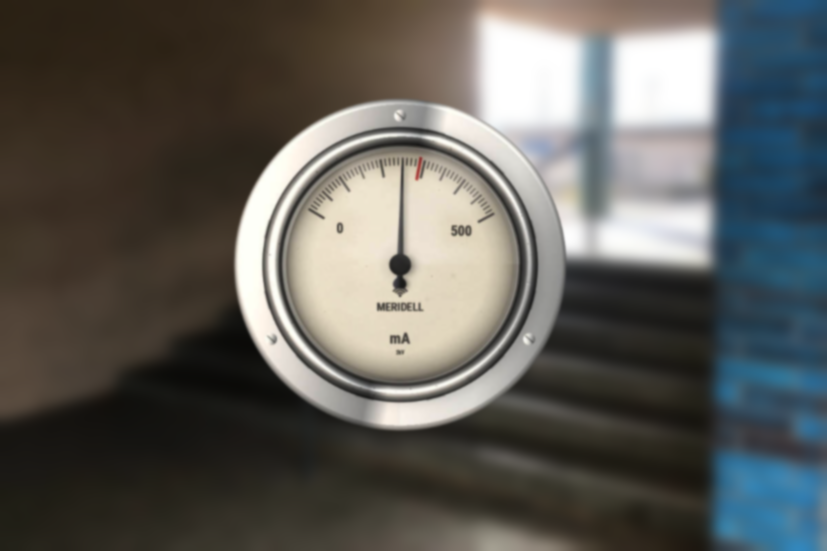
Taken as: 250 mA
